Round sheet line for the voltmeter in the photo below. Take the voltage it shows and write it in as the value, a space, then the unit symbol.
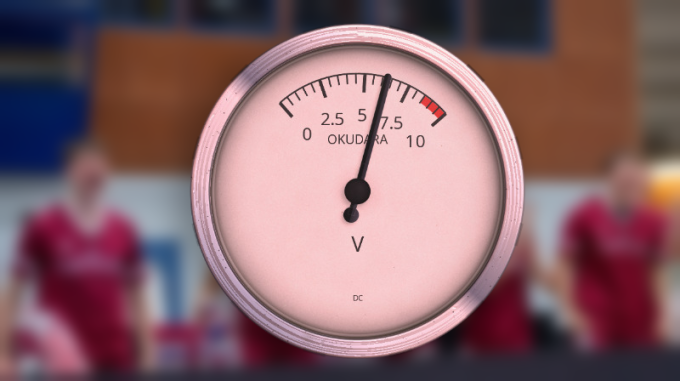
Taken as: 6.25 V
